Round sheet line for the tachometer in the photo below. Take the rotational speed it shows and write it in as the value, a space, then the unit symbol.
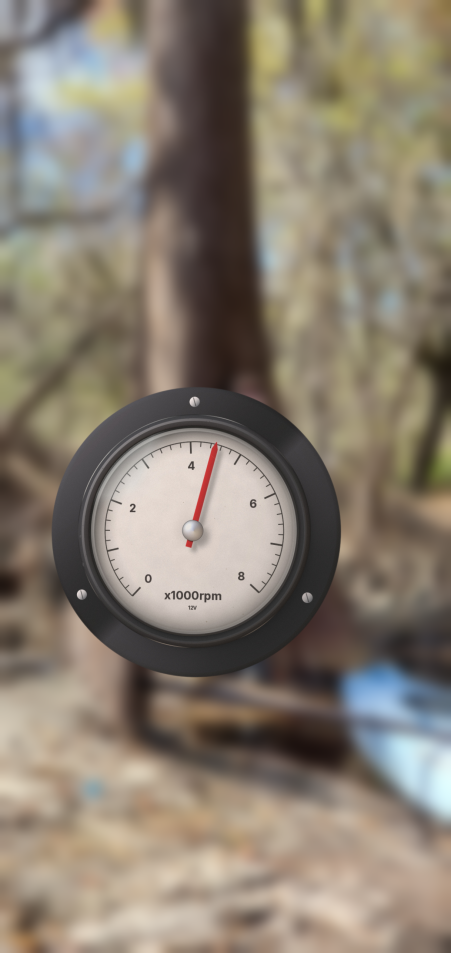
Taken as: 4500 rpm
